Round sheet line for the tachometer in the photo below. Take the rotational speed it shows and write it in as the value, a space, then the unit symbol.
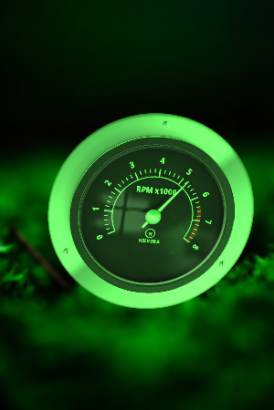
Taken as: 5200 rpm
